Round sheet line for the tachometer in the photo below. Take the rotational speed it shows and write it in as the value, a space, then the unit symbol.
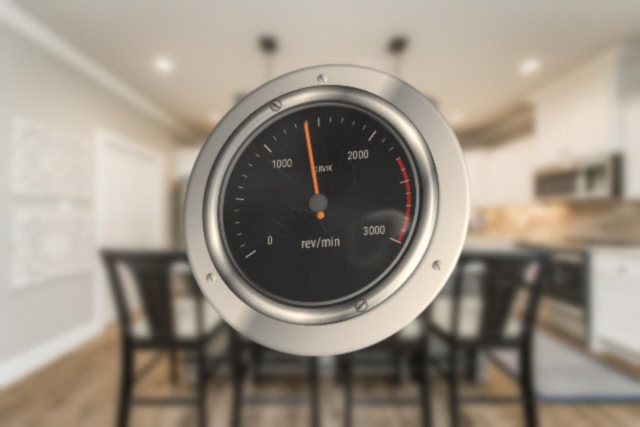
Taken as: 1400 rpm
